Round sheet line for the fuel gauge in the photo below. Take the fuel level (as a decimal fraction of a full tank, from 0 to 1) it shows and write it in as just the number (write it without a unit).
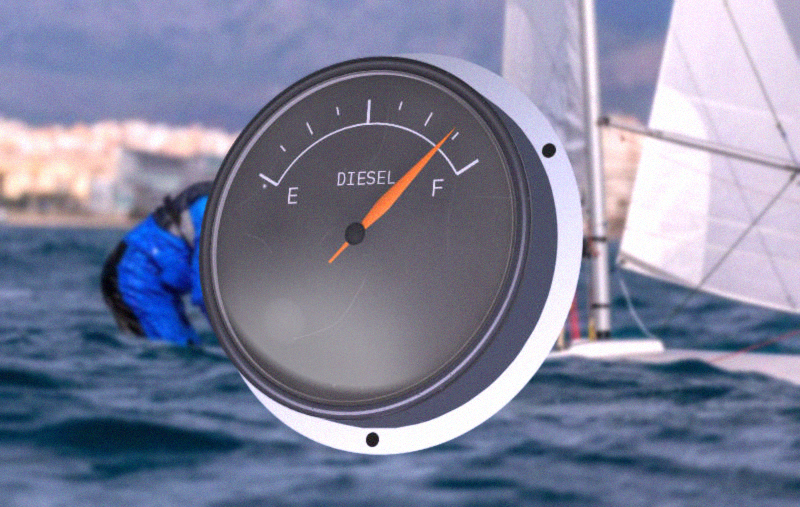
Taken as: 0.875
